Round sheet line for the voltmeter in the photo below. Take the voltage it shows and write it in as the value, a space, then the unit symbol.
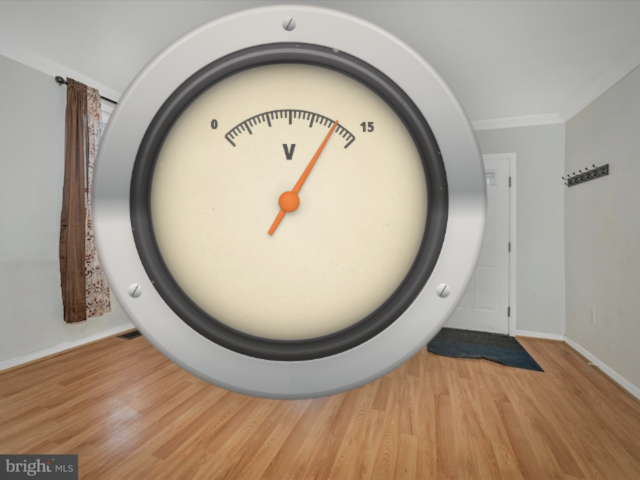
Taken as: 12.5 V
